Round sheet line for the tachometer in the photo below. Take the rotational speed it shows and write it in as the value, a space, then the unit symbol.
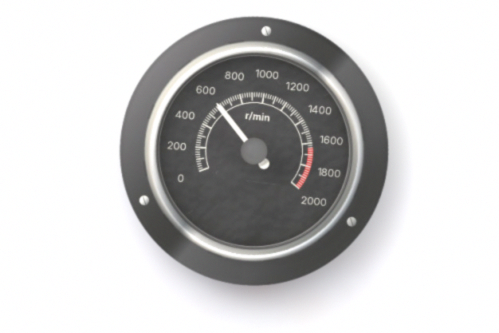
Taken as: 600 rpm
